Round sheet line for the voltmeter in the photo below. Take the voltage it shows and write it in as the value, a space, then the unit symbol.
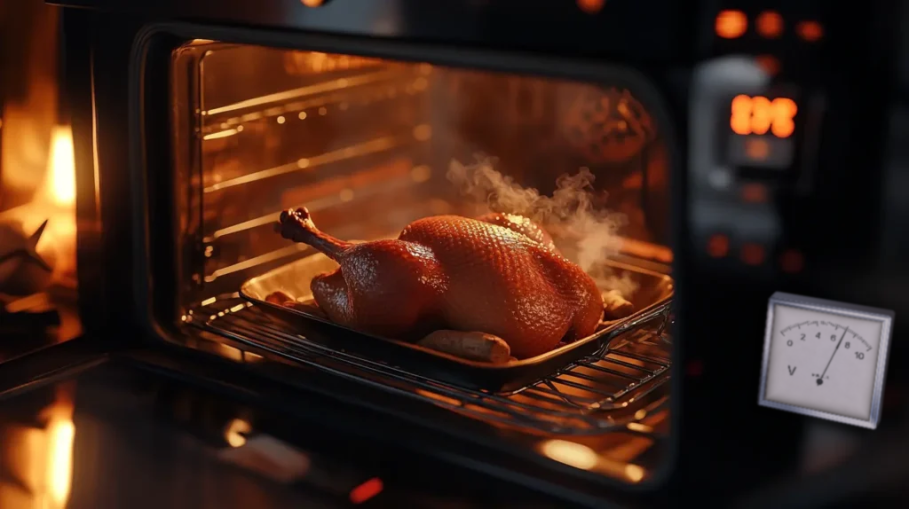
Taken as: 7 V
